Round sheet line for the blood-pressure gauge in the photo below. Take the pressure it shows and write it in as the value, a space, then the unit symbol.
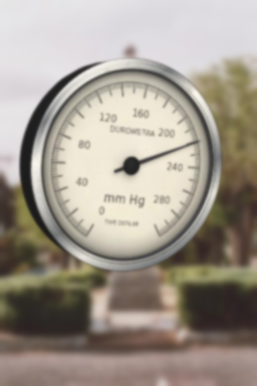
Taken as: 220 mmHg
